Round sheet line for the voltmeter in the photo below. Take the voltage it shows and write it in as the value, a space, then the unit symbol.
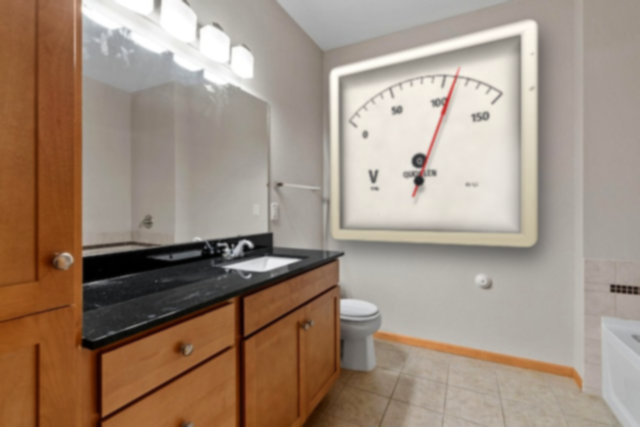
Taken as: 110 V
